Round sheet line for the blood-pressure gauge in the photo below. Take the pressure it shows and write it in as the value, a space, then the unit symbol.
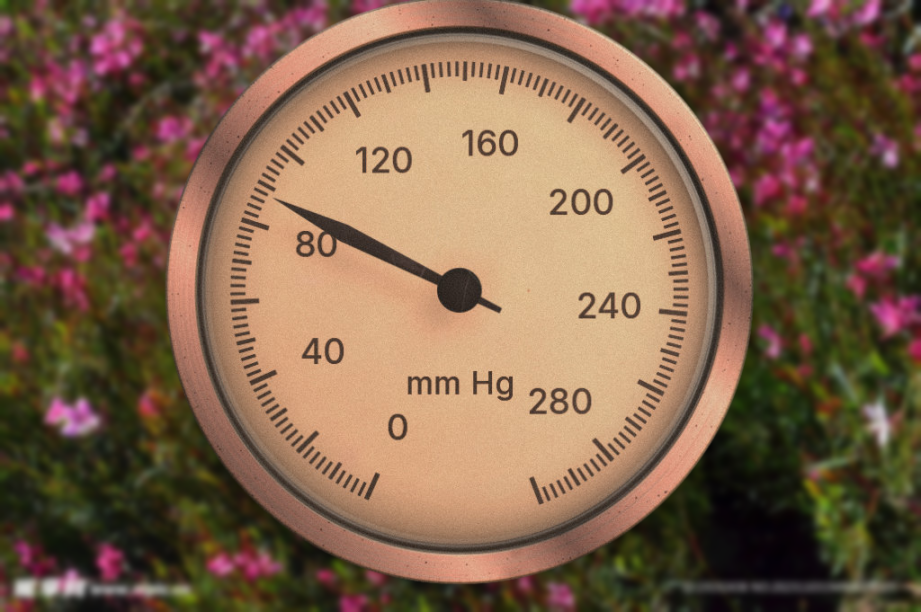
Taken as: 88 mmHg
